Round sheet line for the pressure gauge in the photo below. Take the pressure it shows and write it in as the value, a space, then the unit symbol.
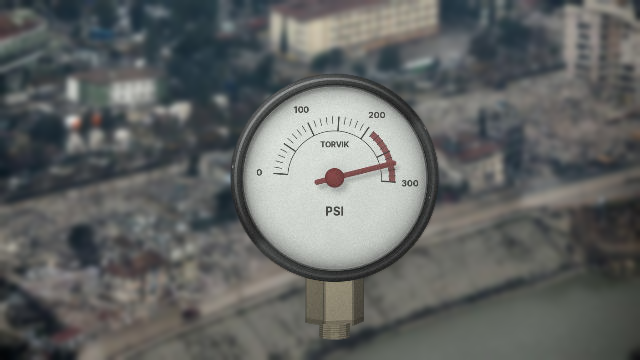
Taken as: 270 psi
